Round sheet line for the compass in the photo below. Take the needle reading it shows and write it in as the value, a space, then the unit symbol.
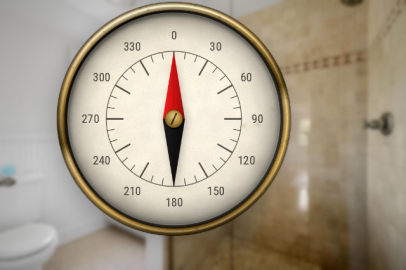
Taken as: 0 °
